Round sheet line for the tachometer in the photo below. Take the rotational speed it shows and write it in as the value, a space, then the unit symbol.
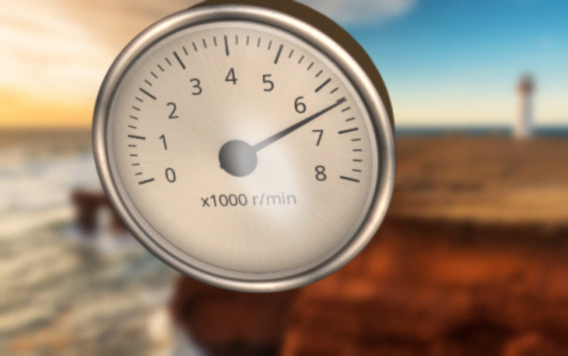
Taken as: 6400 rpm
